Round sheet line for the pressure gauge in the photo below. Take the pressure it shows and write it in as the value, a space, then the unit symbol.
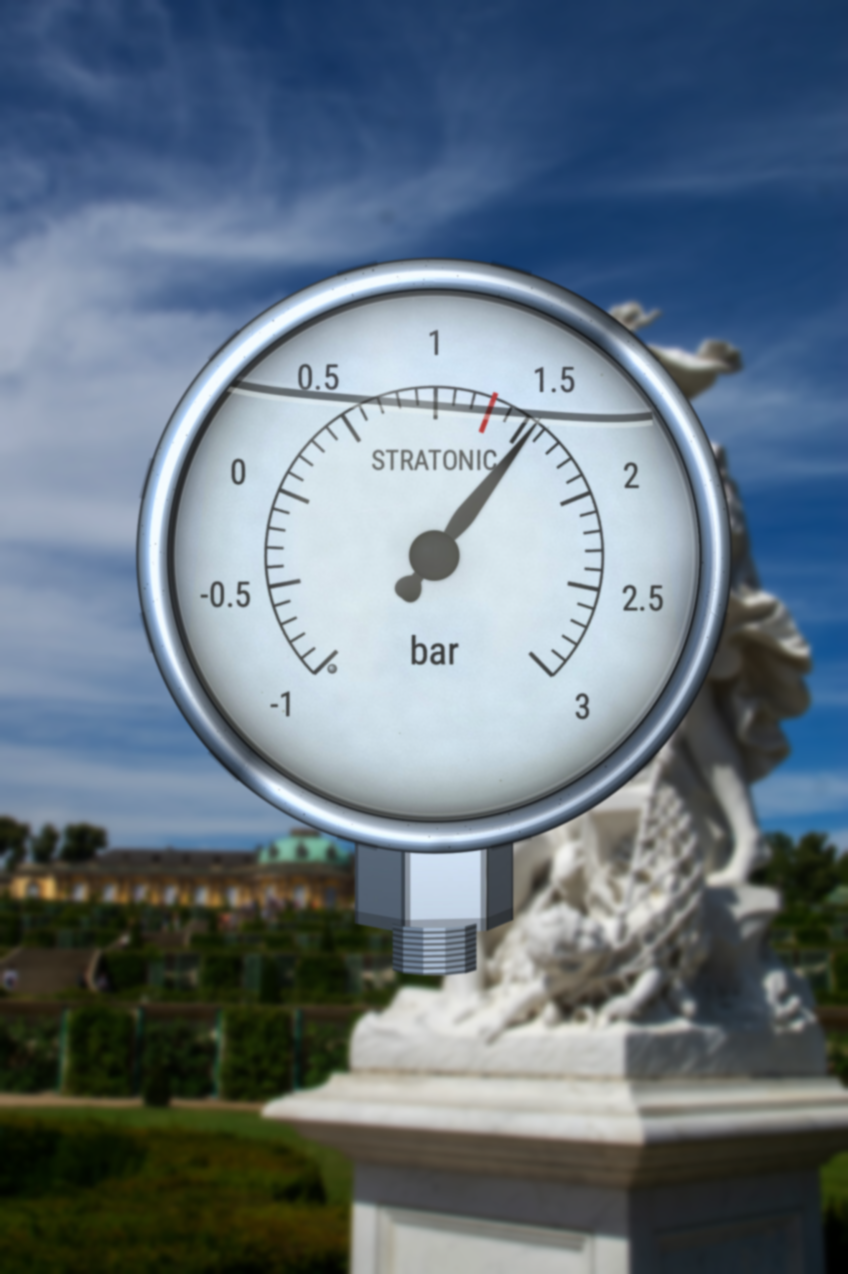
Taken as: 1.55 bar
